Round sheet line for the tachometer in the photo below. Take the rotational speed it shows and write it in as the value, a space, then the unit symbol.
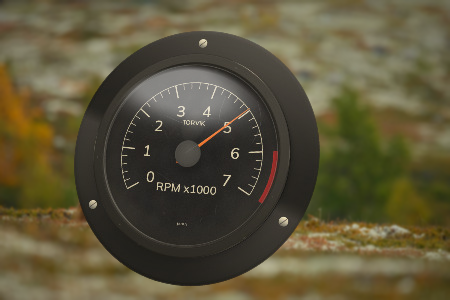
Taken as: 5000 rpm
